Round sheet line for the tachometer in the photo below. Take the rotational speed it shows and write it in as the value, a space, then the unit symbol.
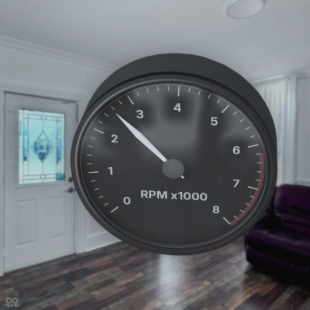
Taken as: 2600 rpm
